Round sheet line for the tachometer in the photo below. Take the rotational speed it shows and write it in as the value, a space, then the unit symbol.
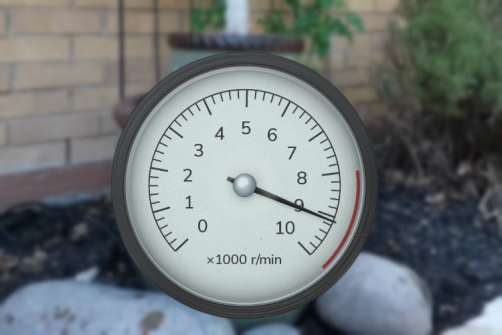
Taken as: 9100 rpm
